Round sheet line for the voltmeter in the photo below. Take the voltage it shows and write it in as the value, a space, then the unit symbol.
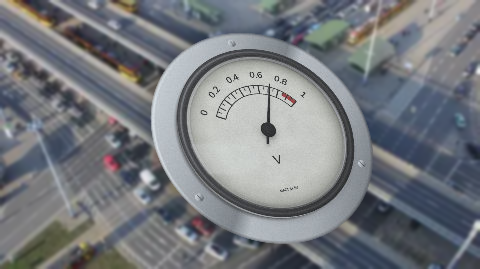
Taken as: 0.7 V
